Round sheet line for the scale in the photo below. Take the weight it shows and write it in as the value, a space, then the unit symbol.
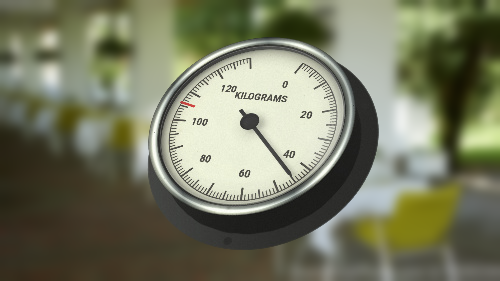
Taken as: 45 kg
